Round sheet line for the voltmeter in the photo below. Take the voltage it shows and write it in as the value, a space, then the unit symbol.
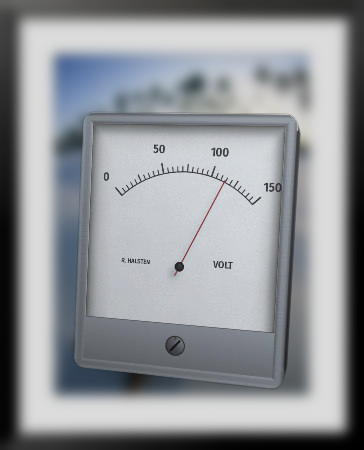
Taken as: 115 V
